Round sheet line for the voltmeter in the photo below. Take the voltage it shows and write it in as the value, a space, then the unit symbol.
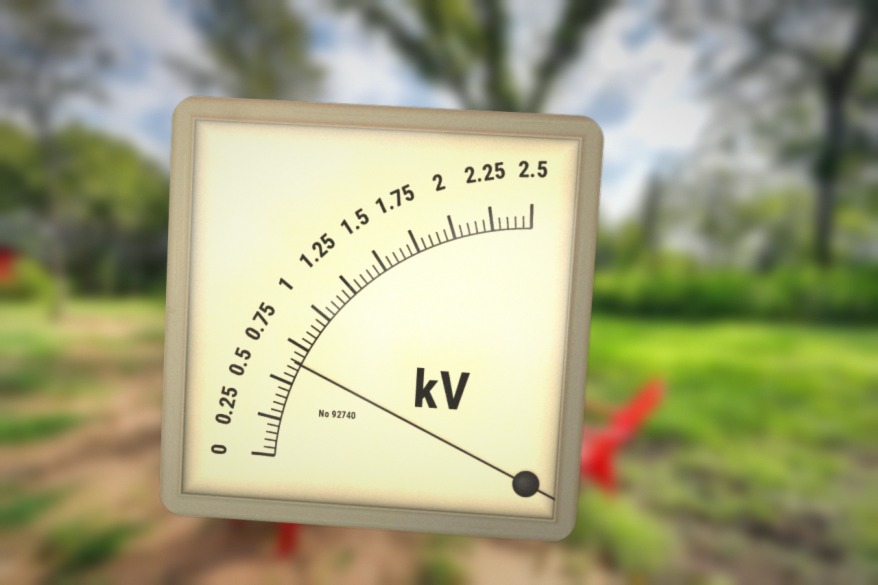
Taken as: 0.65 kV
